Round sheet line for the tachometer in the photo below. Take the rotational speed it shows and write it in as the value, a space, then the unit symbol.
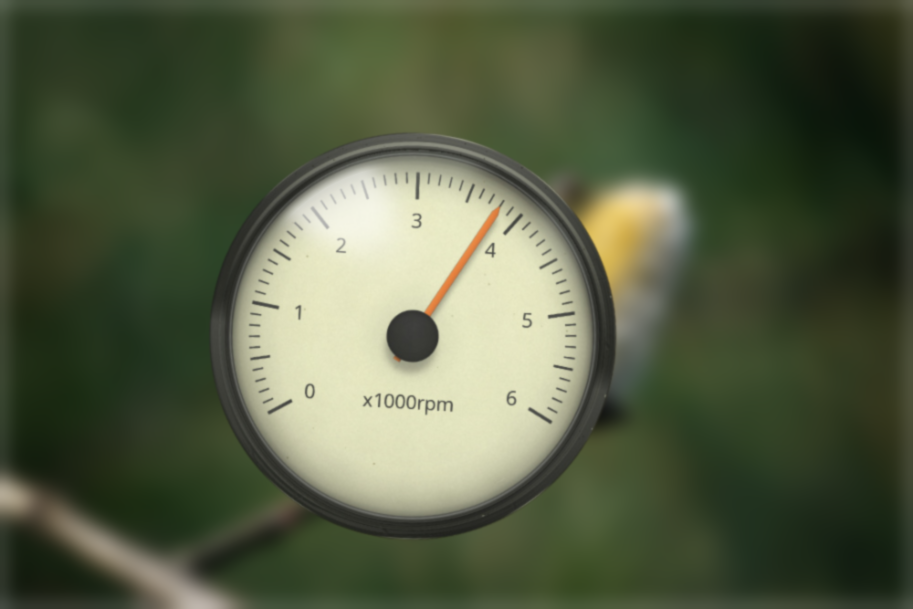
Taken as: 3800 rpm
